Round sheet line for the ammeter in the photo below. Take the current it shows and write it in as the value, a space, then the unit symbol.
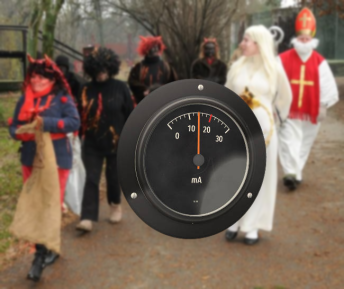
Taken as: 14 mA
